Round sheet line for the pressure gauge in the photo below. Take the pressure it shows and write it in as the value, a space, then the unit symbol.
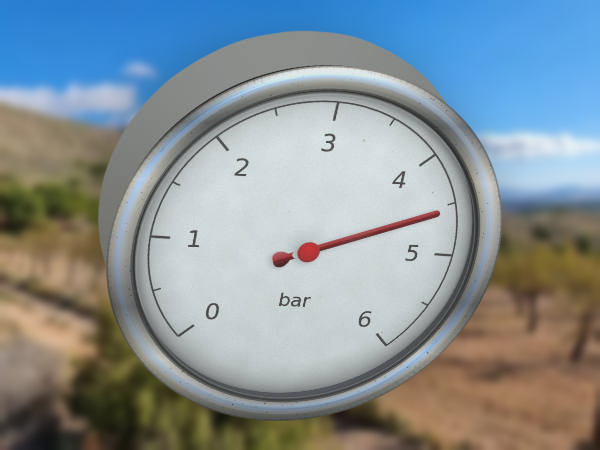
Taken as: 4.5 bar
